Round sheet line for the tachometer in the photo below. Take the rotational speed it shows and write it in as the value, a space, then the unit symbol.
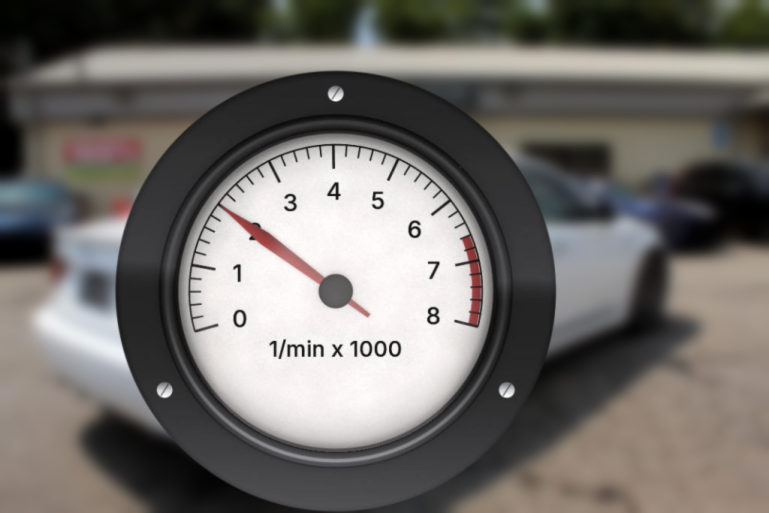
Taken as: 2000 rpm
